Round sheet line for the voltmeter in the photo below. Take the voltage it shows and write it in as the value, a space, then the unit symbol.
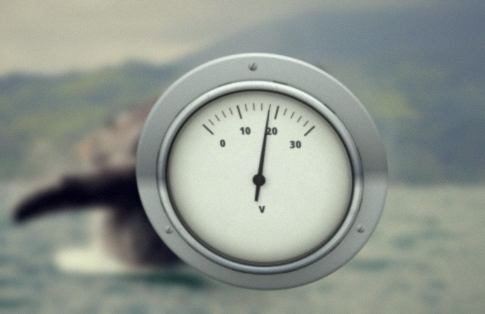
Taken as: 18 V
